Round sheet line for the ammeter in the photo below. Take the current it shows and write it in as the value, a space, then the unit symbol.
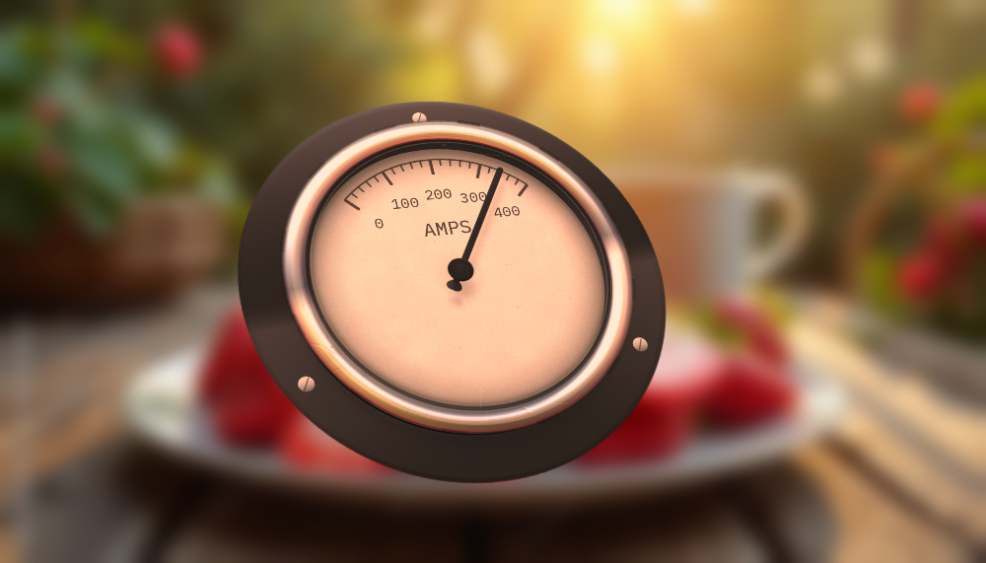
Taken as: 340 A
